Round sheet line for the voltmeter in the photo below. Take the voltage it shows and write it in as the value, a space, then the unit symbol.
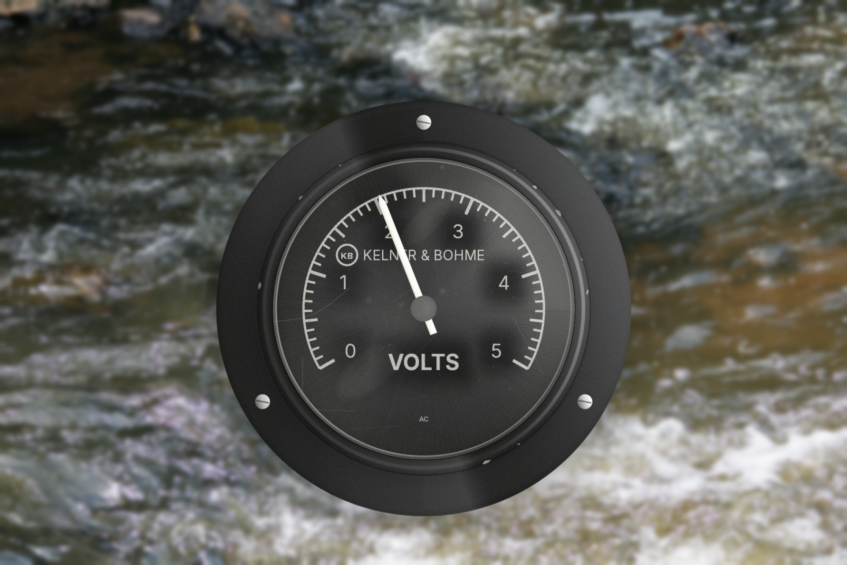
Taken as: 2.05 V
